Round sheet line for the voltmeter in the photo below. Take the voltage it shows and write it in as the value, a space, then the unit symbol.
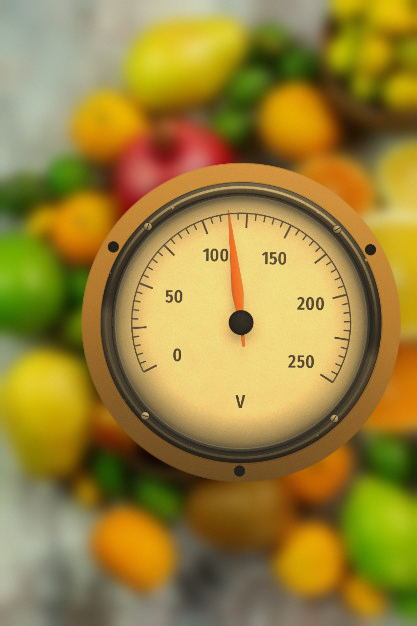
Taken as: 115 V
